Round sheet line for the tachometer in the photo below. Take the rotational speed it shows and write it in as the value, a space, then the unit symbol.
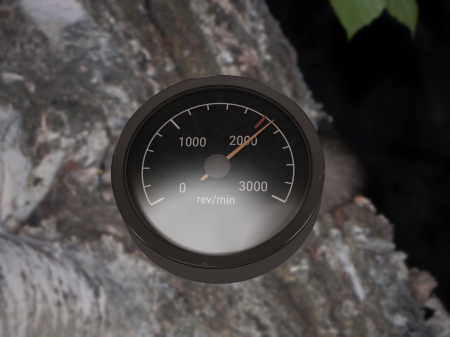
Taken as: 2100 rpm
